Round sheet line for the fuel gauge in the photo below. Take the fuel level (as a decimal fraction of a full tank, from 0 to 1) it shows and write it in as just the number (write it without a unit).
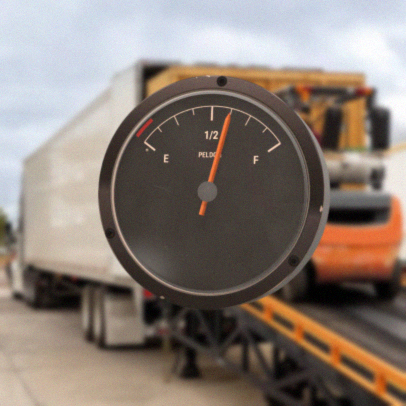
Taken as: 0.625
